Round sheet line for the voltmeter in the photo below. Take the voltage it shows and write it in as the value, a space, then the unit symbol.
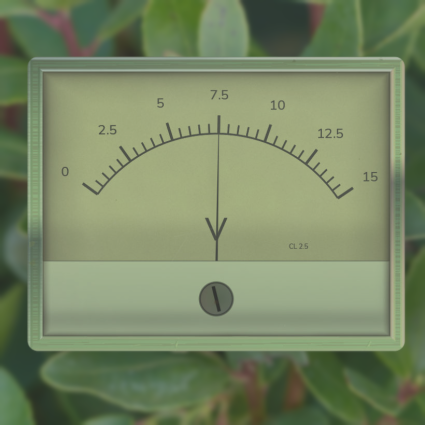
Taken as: 7.5 V
